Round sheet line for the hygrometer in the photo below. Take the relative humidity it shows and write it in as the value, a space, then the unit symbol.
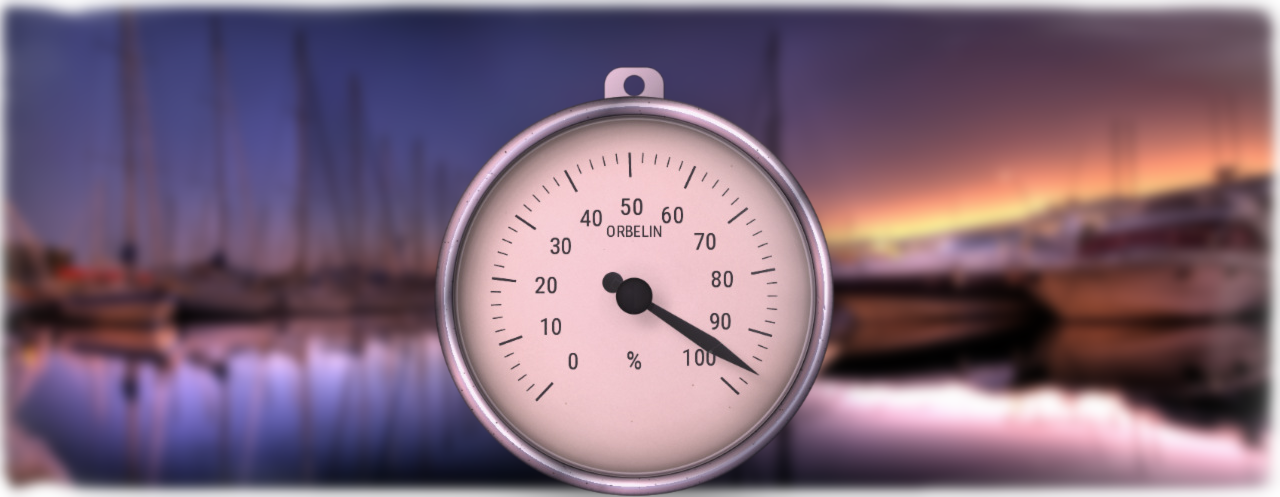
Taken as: 96 %
